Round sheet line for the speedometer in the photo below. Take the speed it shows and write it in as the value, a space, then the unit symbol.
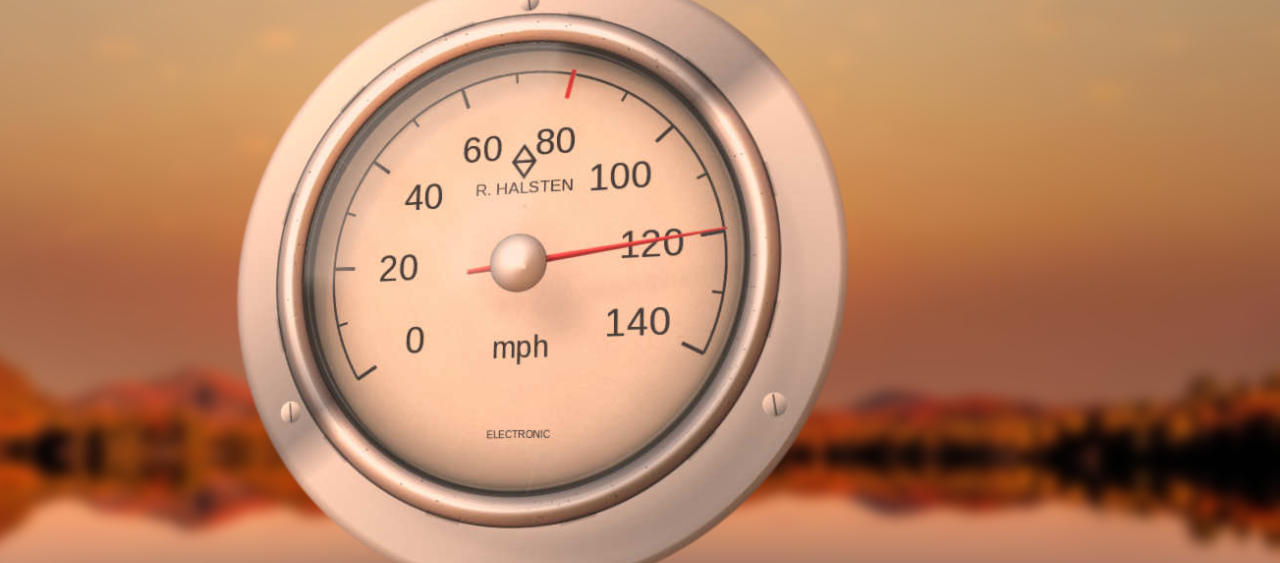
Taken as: 120 mph
